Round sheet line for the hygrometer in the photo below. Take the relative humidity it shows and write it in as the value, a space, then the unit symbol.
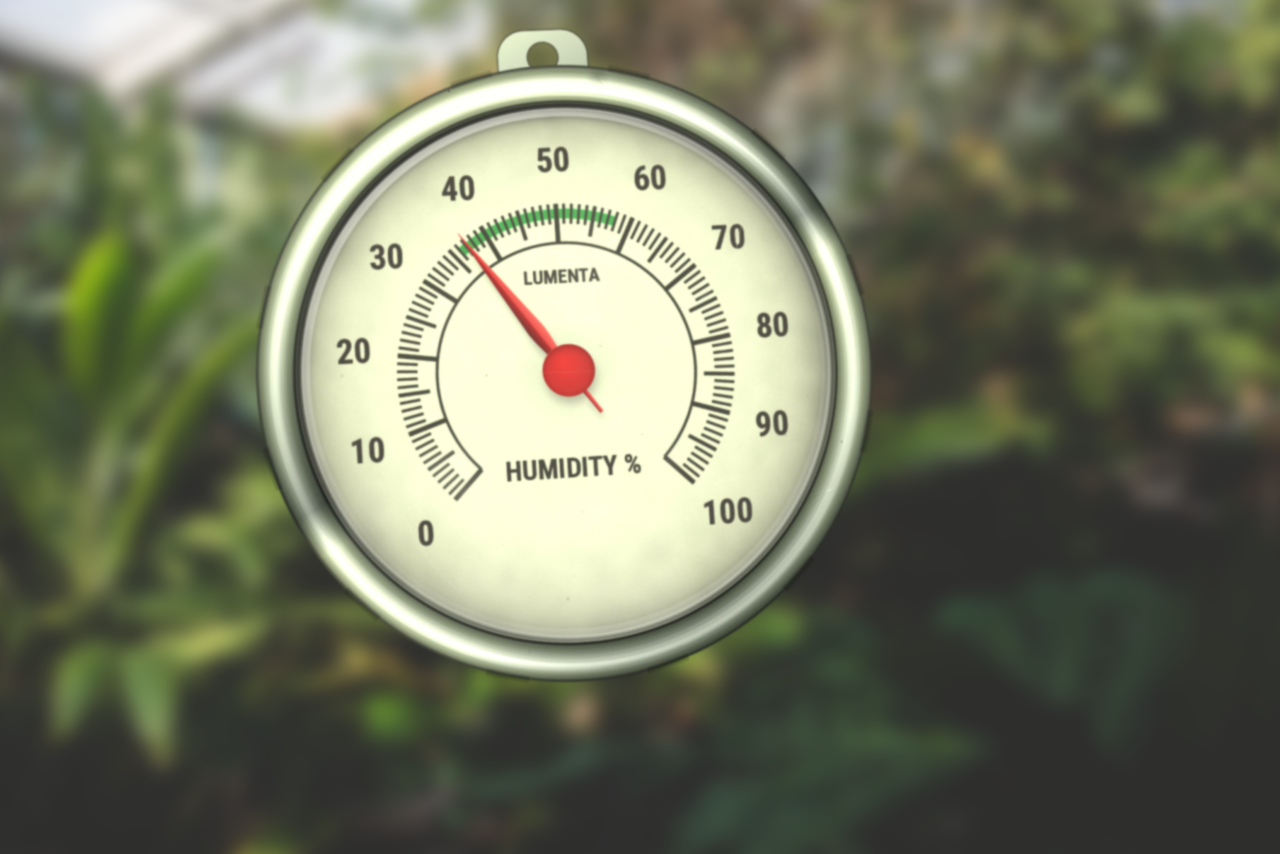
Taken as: 37 %
